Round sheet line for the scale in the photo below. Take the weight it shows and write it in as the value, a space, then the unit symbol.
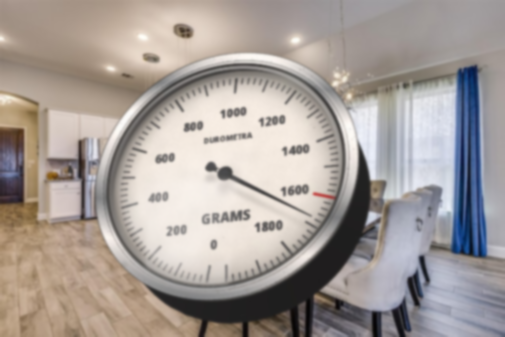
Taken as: 1680 g
